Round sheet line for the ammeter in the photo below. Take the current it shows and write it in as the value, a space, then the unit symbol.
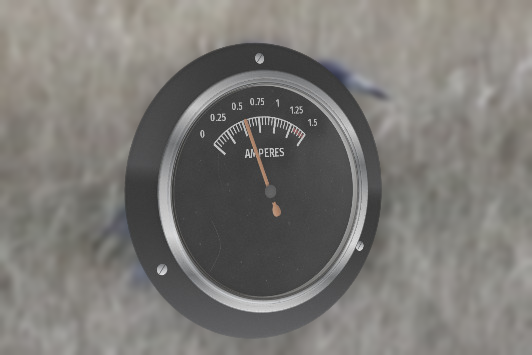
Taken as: 0.5 A
